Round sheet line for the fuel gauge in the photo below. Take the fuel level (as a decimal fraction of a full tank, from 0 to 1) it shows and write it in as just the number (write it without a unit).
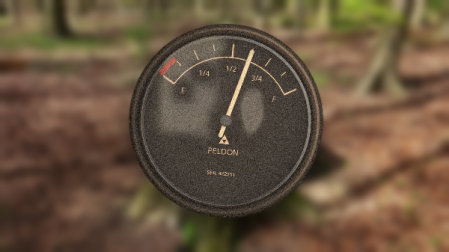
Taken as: 0.625
